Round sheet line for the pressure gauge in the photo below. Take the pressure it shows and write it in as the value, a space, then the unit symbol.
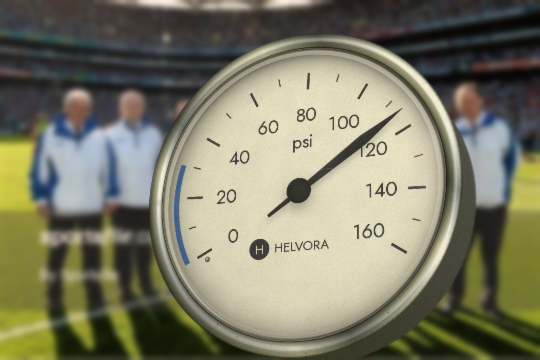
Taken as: 115 psi
